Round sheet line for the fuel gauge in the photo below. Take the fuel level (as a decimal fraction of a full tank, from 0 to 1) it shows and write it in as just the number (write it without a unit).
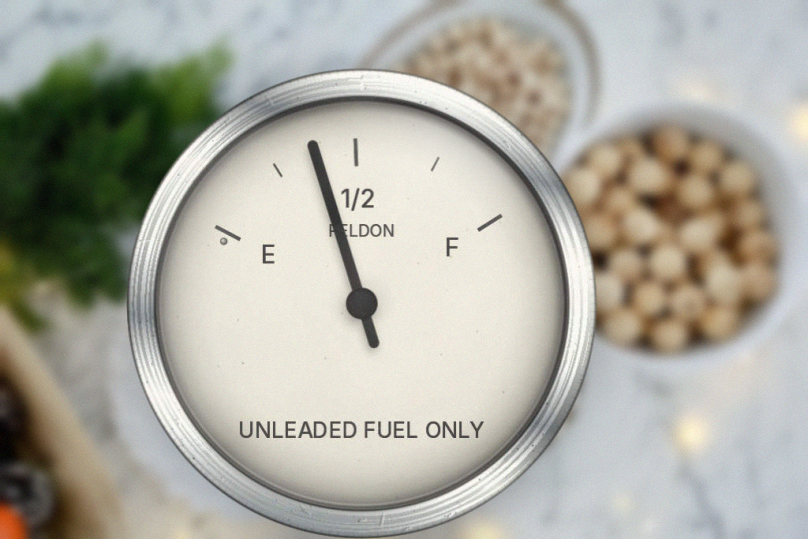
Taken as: 0.375
